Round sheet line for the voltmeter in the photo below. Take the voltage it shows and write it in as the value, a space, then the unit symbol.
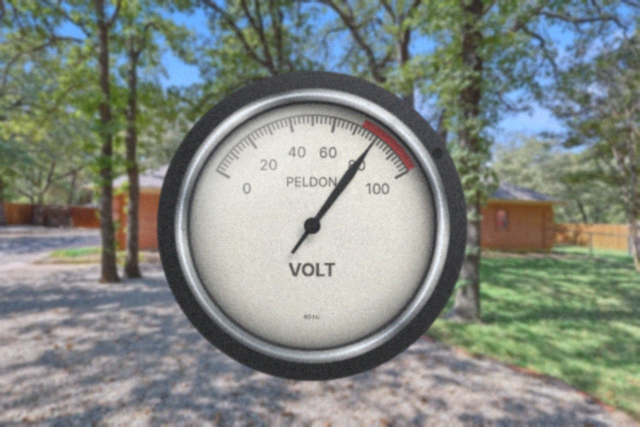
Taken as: 80 V
